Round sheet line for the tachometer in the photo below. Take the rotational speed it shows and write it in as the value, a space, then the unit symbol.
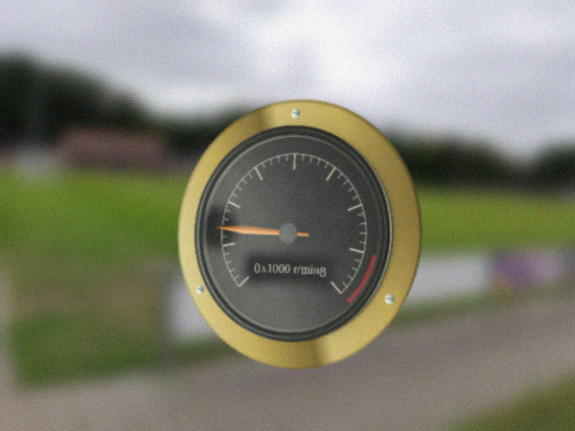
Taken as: 1400 rpm
